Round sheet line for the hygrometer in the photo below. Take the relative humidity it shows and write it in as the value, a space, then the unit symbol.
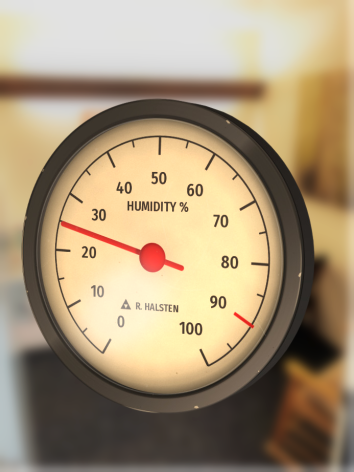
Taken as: 25 %
